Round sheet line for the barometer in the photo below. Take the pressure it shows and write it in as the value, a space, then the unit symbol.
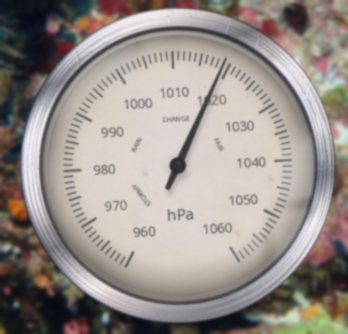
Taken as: 1019 hPa
